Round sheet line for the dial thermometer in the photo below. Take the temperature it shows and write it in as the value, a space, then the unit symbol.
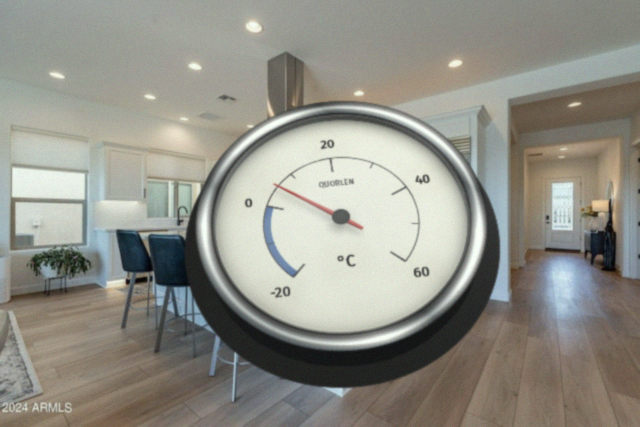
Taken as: 5 °C
